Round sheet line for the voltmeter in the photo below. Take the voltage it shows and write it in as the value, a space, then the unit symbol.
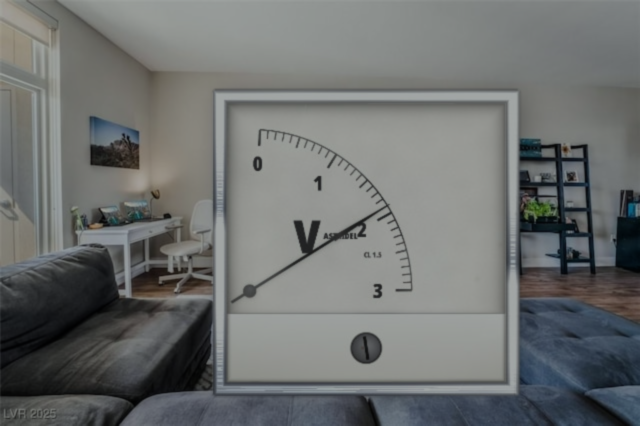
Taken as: 1.9 V
